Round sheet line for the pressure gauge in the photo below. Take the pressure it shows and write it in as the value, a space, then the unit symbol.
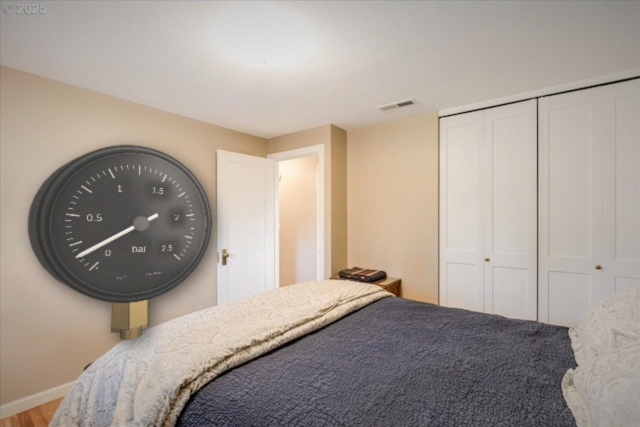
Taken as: 0.15 bar
